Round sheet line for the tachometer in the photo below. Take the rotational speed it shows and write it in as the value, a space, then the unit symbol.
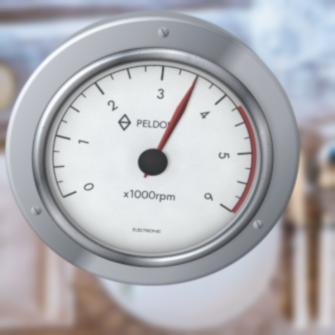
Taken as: 3500 rpm
